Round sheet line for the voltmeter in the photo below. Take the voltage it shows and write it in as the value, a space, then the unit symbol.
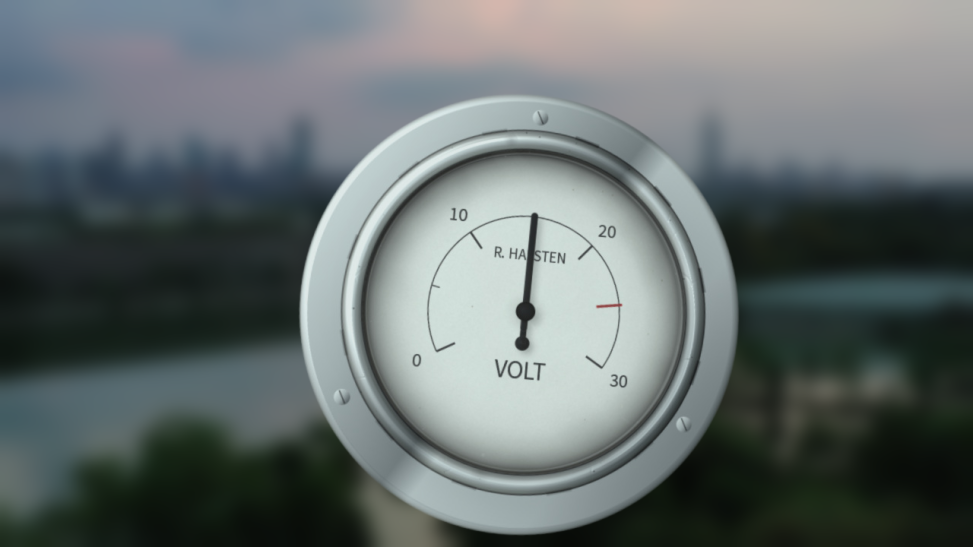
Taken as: 15 V
